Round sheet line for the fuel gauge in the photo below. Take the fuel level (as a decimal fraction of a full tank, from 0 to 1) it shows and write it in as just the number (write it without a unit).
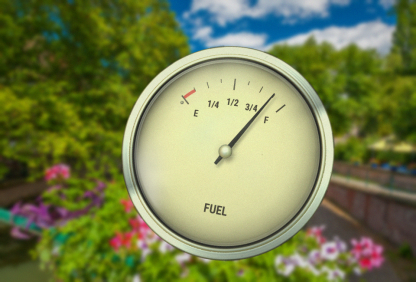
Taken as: 0.875
